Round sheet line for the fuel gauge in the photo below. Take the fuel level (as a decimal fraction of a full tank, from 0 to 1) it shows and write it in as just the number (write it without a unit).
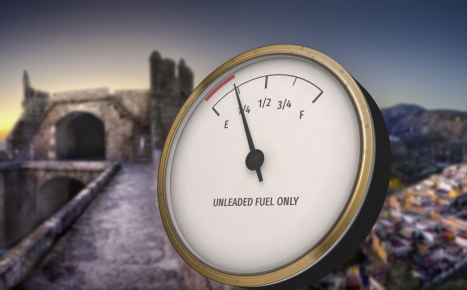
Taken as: 0.25
